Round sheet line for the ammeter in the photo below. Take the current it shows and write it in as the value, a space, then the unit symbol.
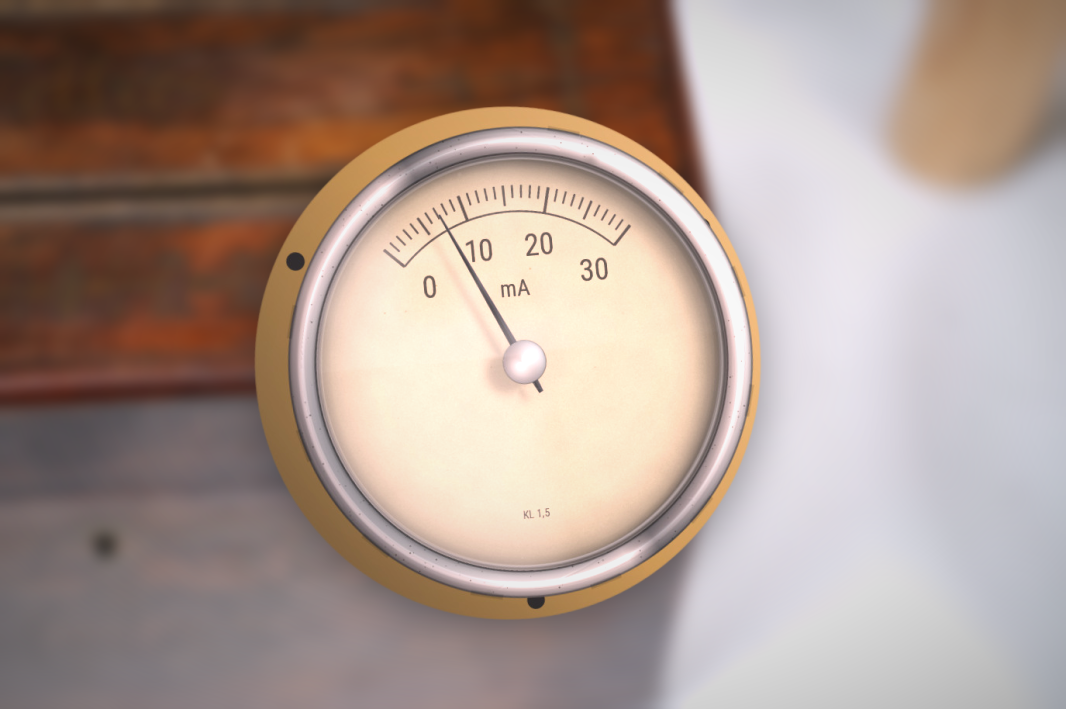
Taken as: 7 mA
